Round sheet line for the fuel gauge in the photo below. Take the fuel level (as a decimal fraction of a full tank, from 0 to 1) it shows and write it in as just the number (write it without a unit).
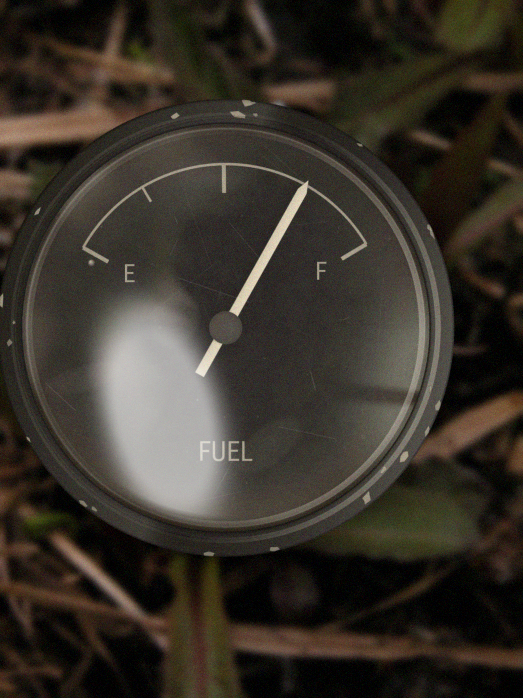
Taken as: 0.75
